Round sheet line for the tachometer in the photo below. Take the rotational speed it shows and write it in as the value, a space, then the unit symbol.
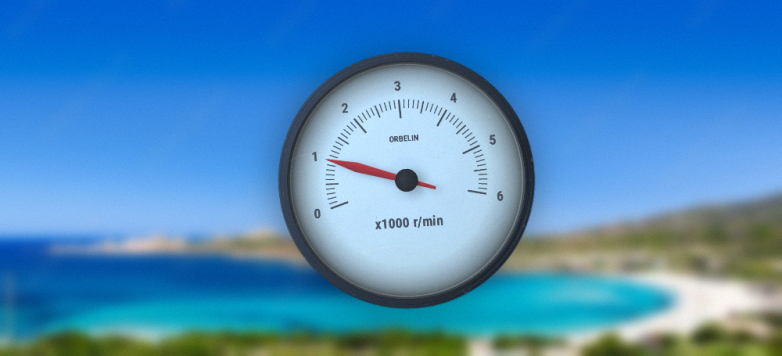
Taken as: 1000 rpm
